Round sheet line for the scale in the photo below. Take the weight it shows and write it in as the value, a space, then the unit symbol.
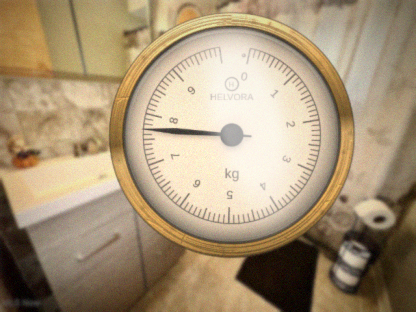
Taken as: 7.7 kg
